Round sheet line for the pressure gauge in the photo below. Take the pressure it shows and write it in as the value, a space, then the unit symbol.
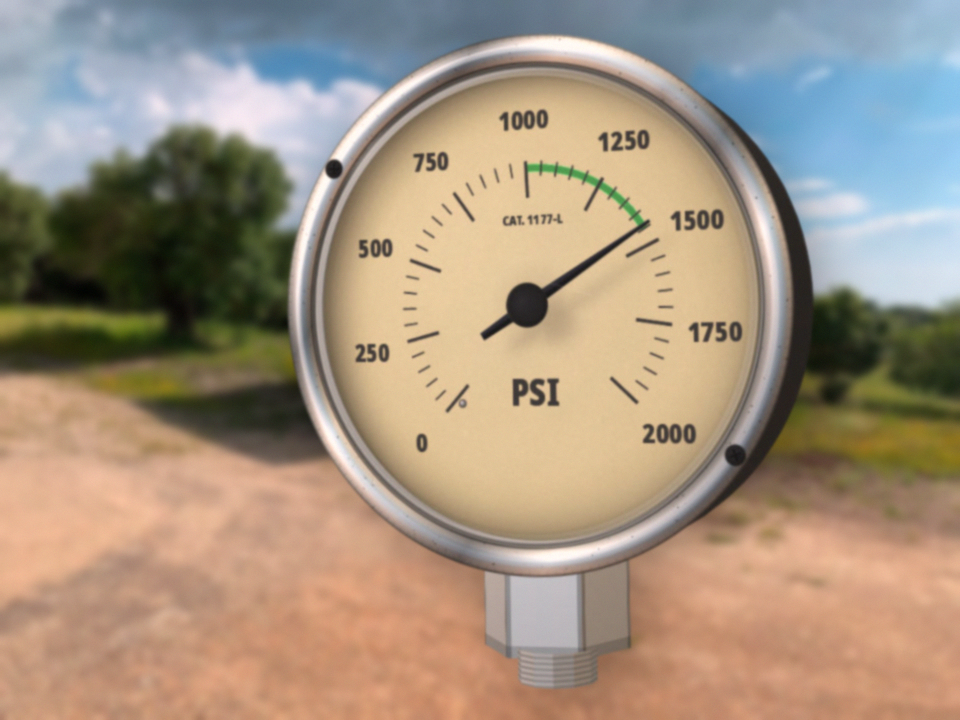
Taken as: 1450 psi
